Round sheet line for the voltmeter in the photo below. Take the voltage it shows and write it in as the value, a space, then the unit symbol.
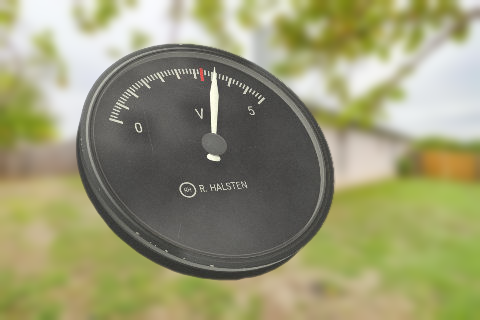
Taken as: 3.5 V
